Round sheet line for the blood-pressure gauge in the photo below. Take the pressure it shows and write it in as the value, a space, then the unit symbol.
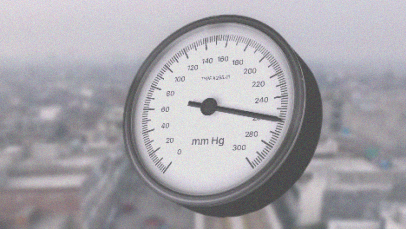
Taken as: 260 mmHg
